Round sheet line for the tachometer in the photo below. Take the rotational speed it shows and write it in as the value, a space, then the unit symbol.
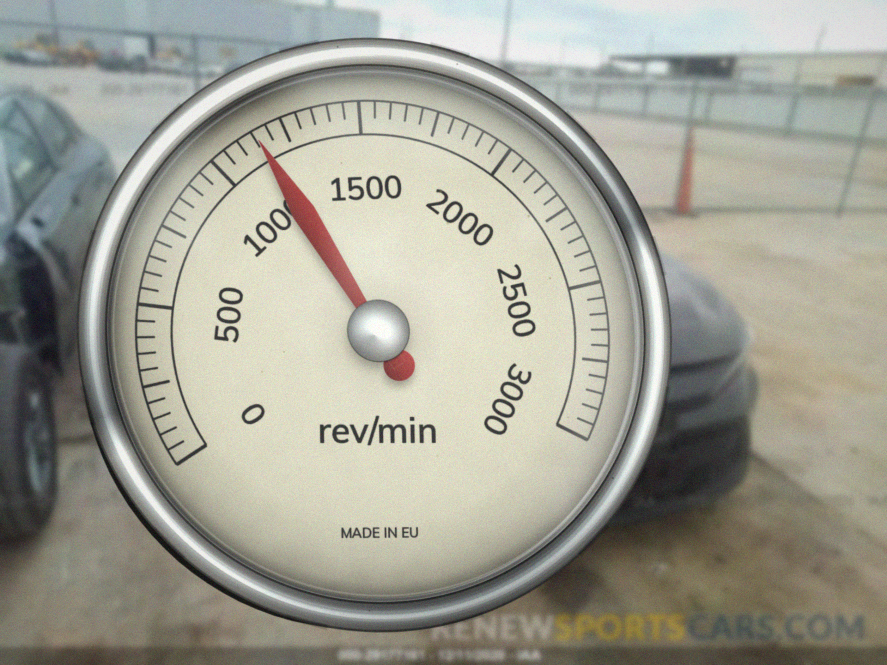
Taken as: 1150 rpm
